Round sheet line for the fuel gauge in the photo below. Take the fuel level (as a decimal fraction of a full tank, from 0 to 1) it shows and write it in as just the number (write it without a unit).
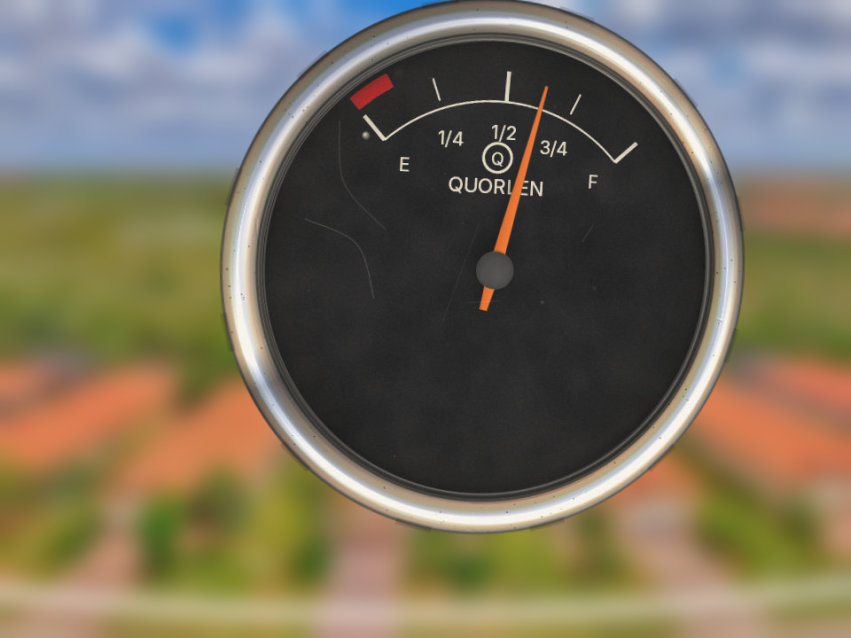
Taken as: 0.625
